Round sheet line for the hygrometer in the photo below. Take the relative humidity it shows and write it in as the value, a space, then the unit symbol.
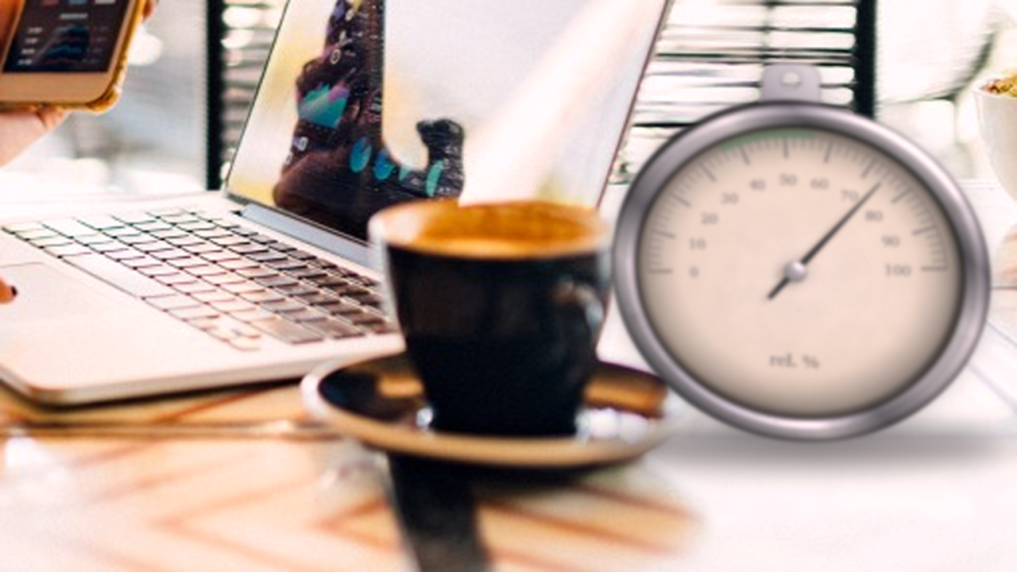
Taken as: 74 %
